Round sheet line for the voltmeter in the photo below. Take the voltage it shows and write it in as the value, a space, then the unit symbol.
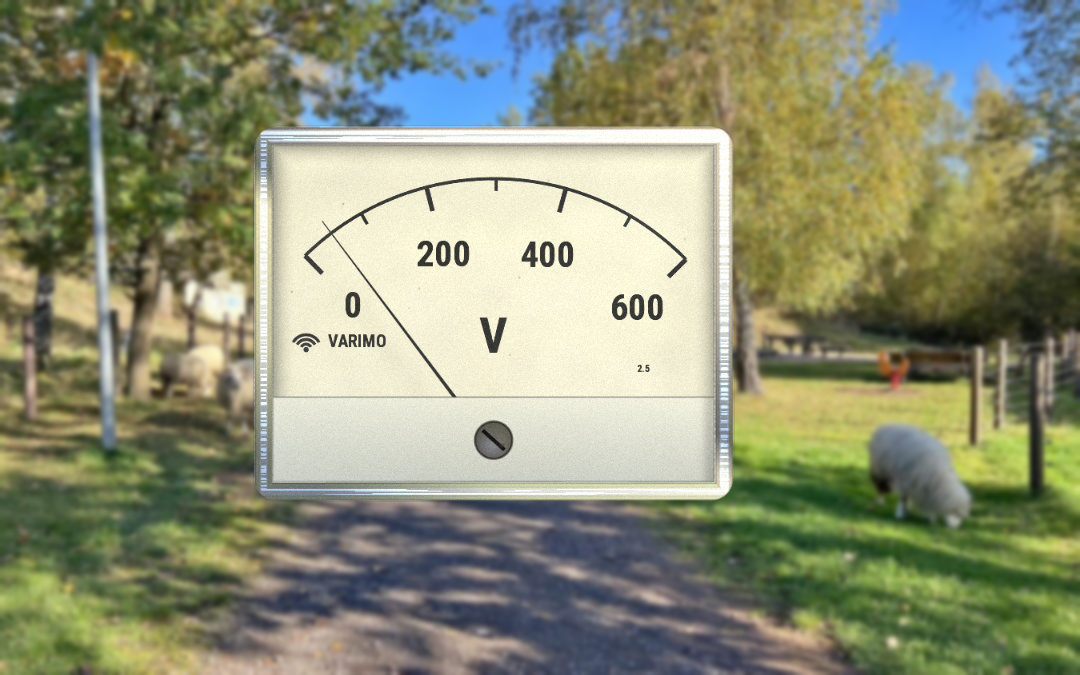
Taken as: 50 V
